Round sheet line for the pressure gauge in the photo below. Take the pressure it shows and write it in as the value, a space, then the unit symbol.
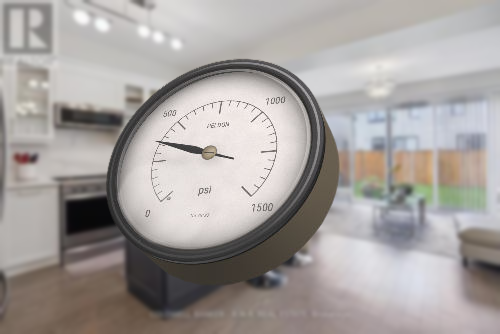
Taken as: 350 psi
